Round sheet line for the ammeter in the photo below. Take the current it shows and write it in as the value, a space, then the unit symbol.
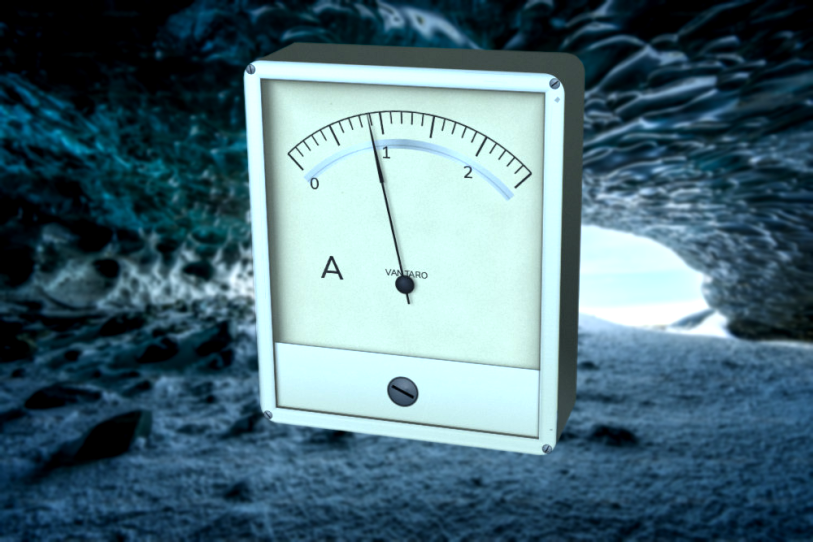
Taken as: 0.9 A
